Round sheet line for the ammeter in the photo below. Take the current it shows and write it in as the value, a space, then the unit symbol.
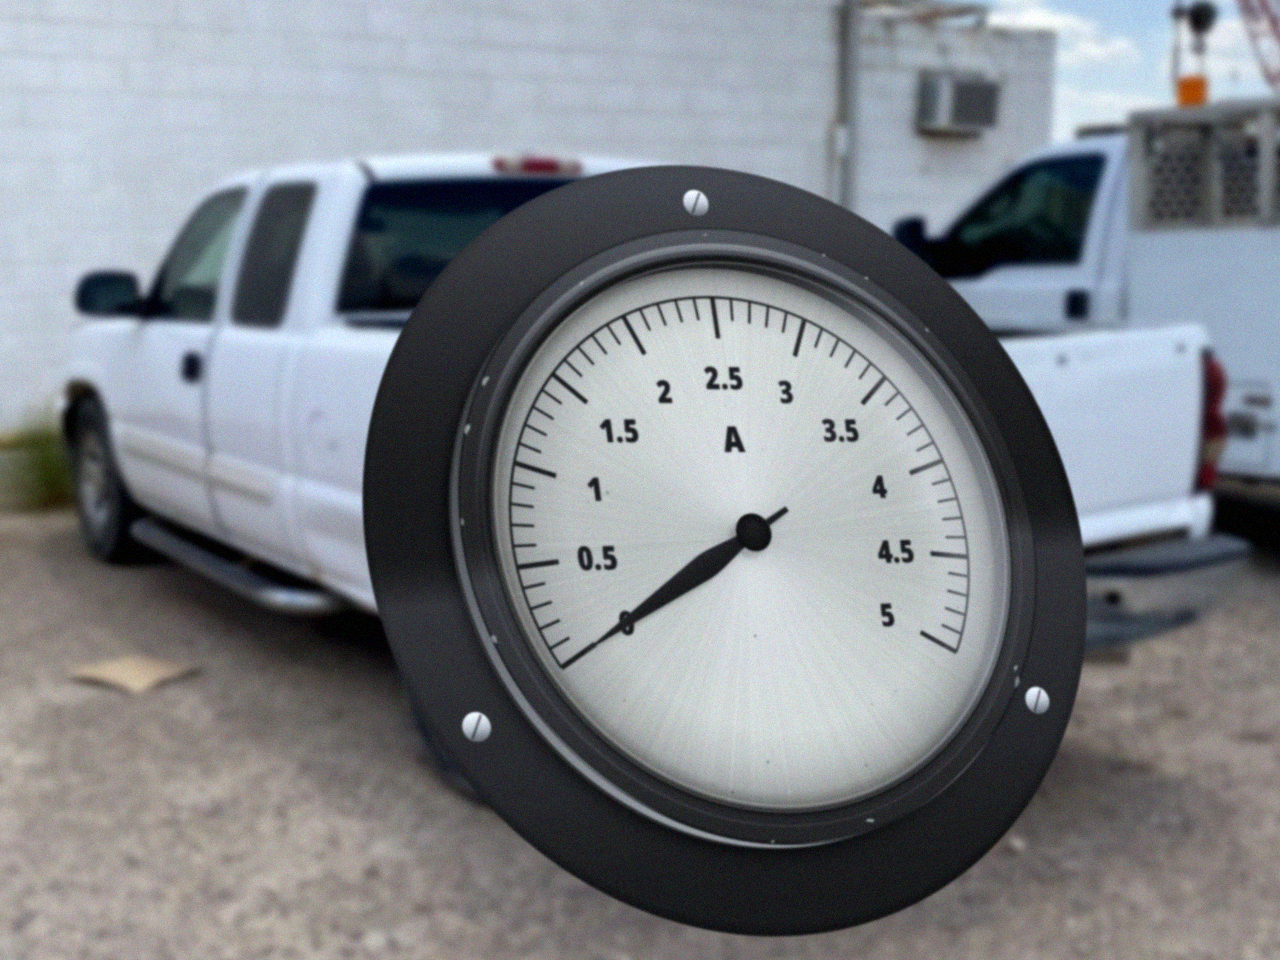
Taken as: 0 A
